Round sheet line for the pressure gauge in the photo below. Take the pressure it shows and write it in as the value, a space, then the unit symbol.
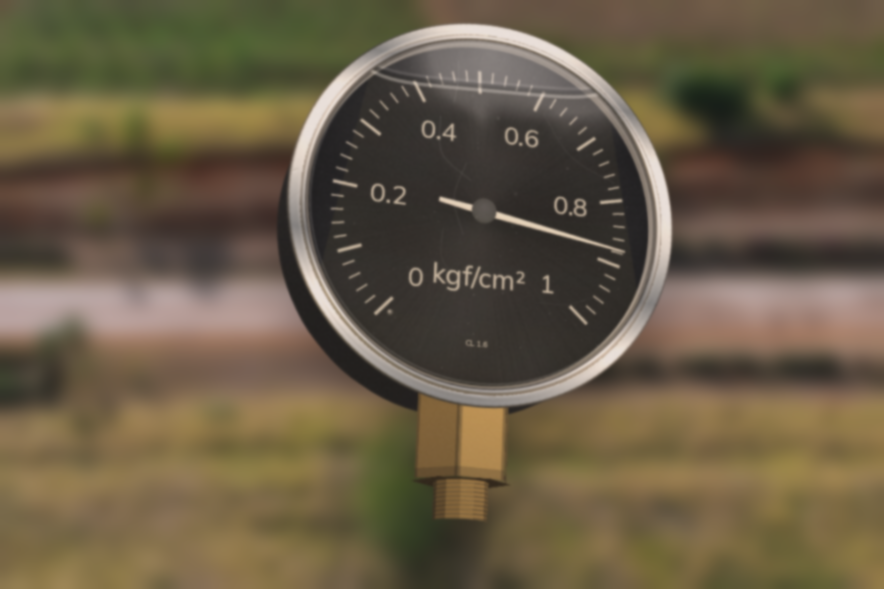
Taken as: 0.88 kg/cm²
